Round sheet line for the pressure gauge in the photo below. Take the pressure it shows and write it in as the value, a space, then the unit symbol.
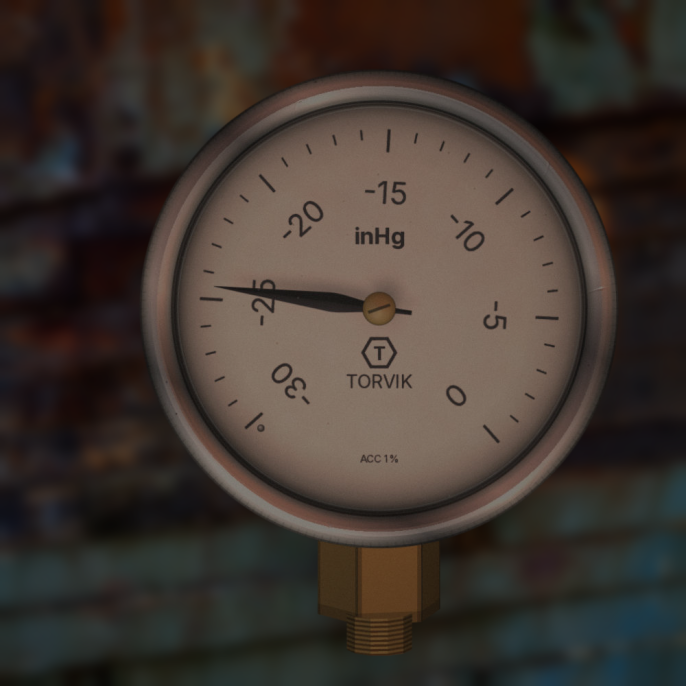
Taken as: -24.5 inHg
